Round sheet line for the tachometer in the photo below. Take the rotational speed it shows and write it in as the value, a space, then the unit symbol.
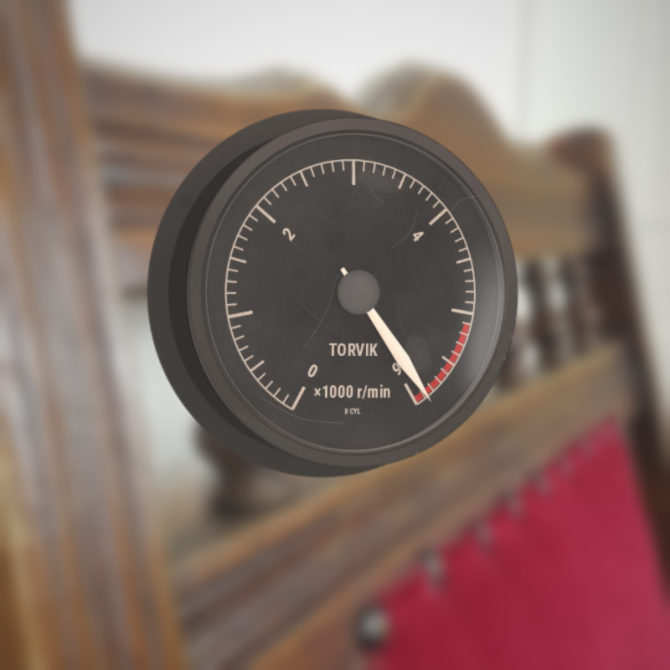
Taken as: 5900 rpm
